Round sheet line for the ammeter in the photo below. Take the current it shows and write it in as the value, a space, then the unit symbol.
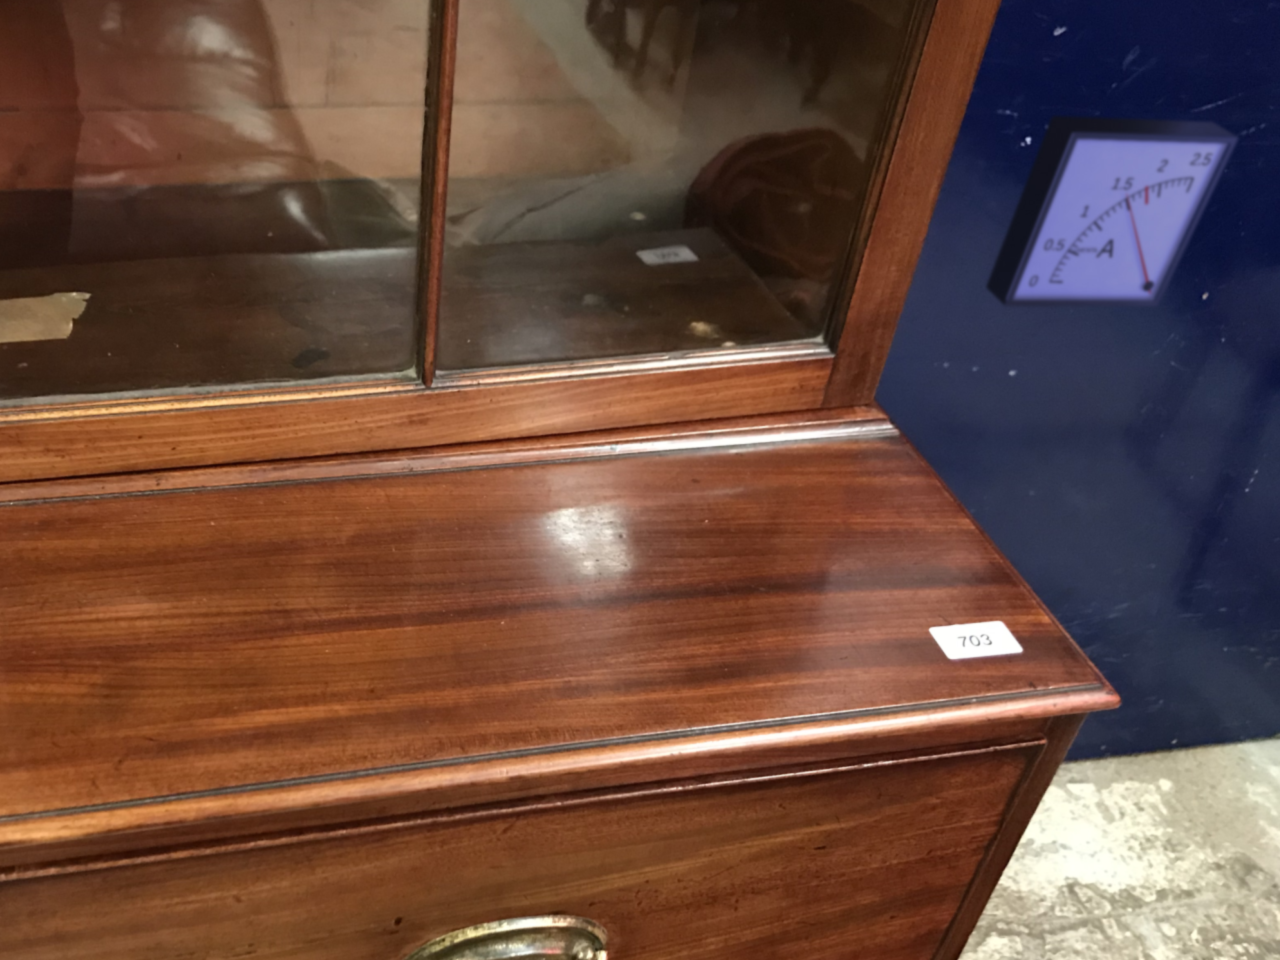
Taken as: 1.5 A
